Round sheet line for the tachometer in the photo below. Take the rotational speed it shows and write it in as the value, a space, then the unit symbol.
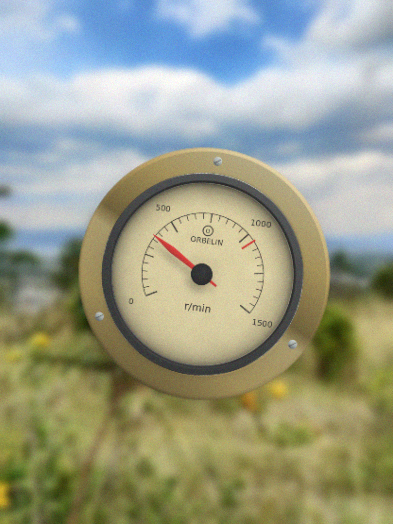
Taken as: 375 rpm
